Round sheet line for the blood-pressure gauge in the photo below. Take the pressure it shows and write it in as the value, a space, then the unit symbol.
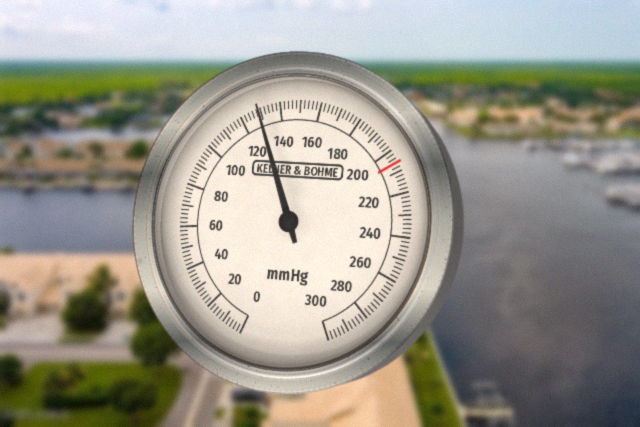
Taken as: 130 mmHg
